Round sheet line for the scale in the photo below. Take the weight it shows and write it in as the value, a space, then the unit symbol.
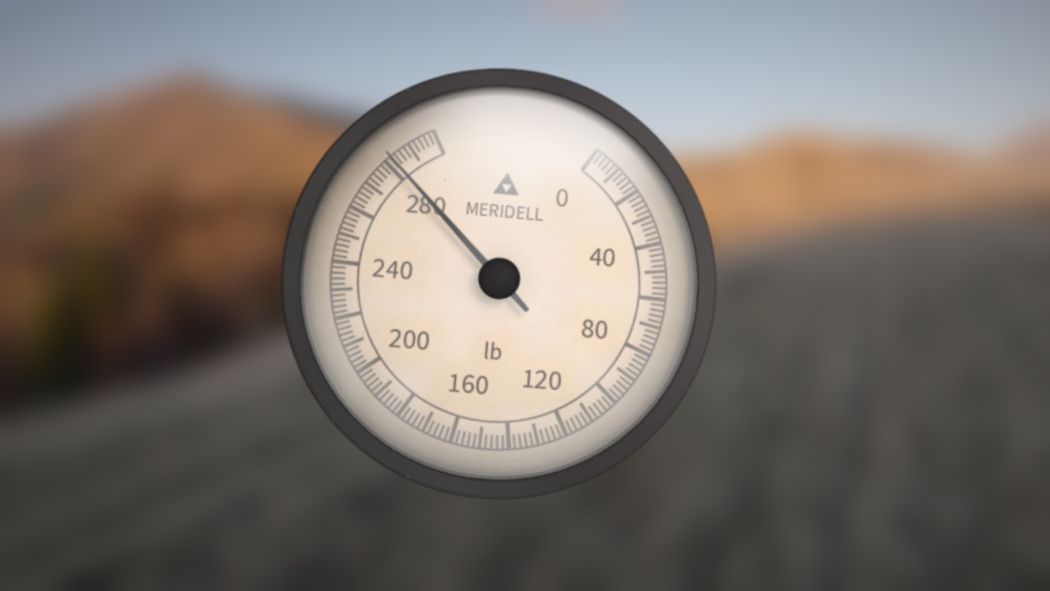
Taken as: 282 lb
